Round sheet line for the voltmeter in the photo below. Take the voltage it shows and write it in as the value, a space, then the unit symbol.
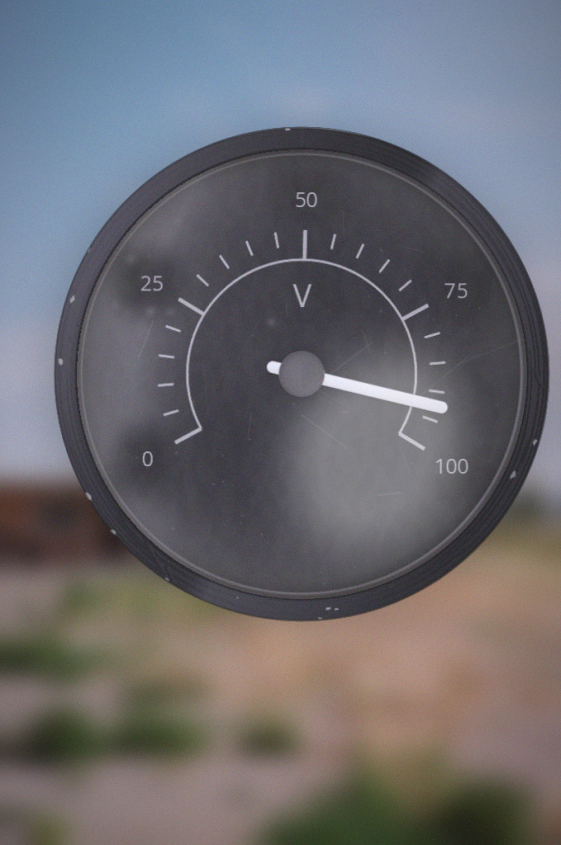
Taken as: 92.5 V
